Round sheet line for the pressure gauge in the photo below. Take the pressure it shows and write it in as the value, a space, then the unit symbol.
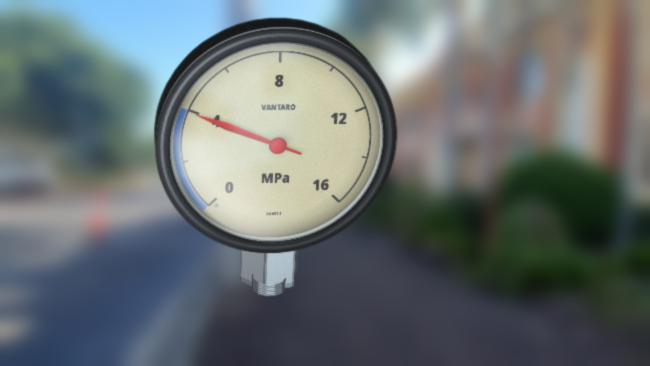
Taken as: 4 MPa
